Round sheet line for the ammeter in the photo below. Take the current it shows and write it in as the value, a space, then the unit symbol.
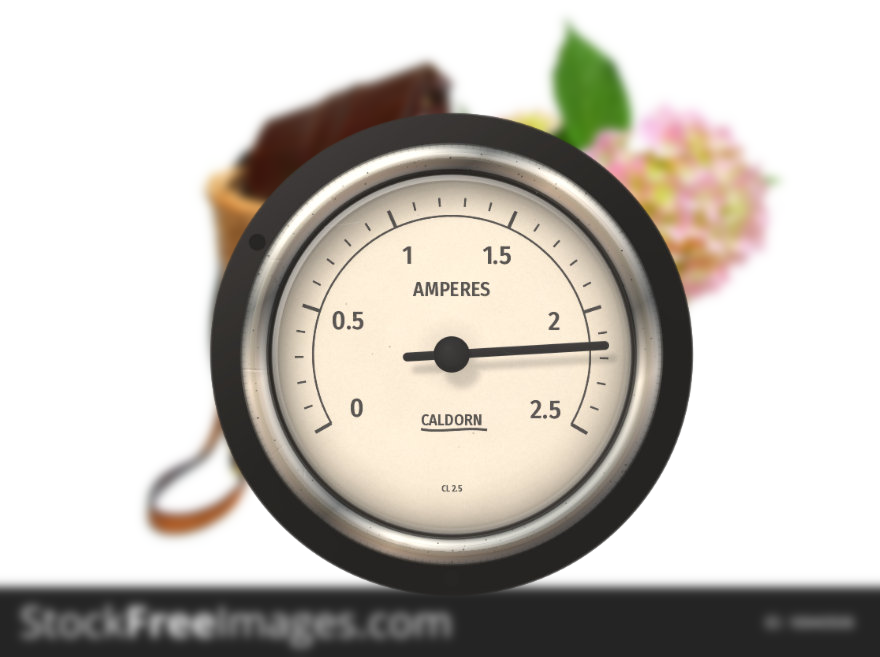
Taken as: 2.15 A
